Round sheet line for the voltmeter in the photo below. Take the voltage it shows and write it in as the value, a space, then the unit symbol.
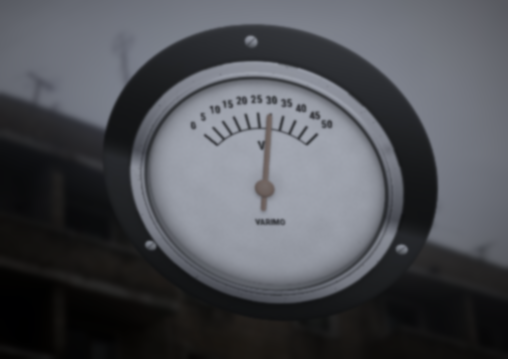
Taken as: 30 V
